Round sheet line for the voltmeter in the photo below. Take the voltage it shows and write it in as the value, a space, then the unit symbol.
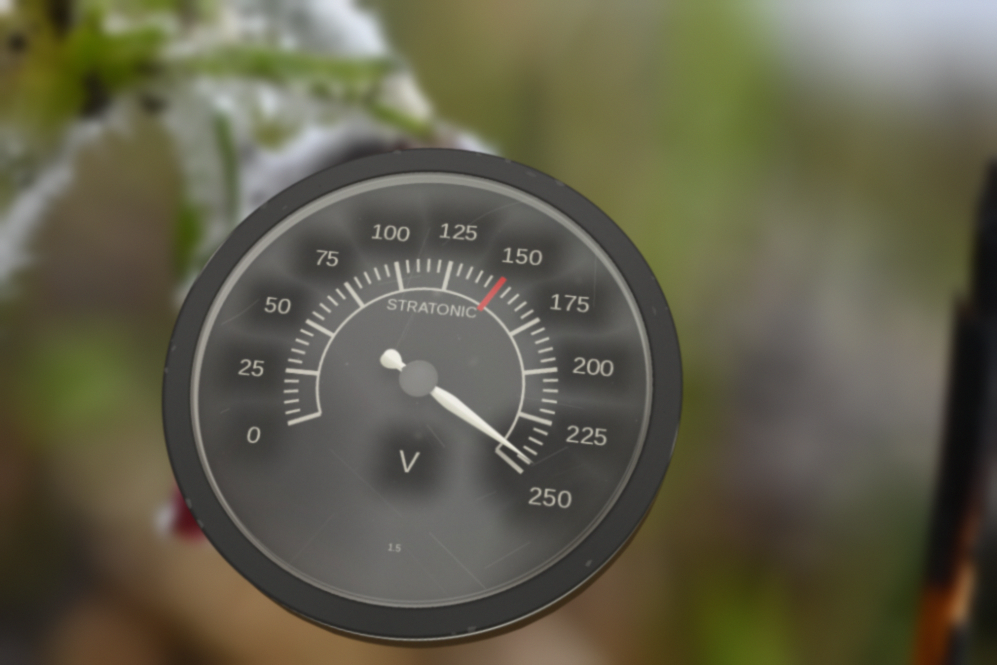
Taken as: 245 V
